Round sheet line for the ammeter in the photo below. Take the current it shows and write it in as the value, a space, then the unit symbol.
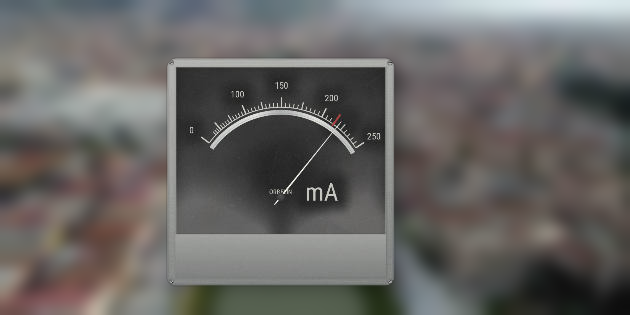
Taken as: 220 mA
